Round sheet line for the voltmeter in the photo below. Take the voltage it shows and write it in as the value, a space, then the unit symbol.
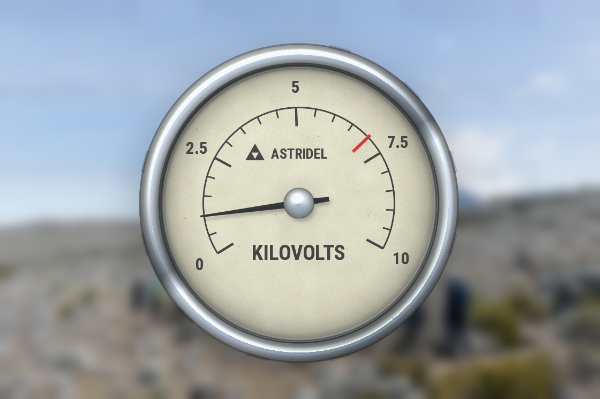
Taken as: 1 kV
